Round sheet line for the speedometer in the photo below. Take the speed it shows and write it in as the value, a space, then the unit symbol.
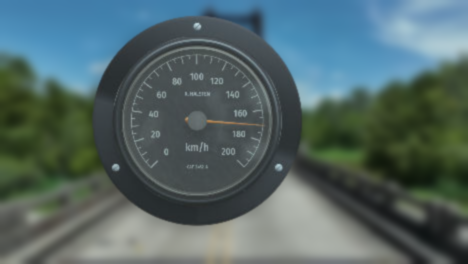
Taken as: 170 km/h
